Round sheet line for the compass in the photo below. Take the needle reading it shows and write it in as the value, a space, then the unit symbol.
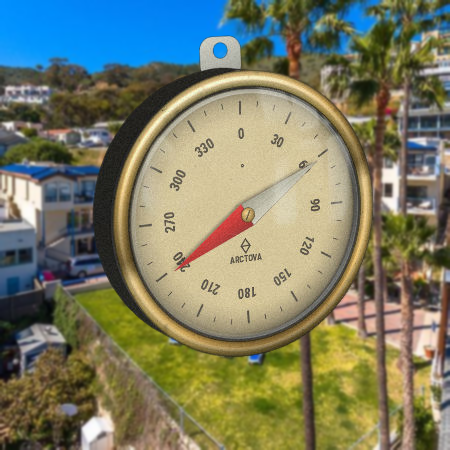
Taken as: 240 °
